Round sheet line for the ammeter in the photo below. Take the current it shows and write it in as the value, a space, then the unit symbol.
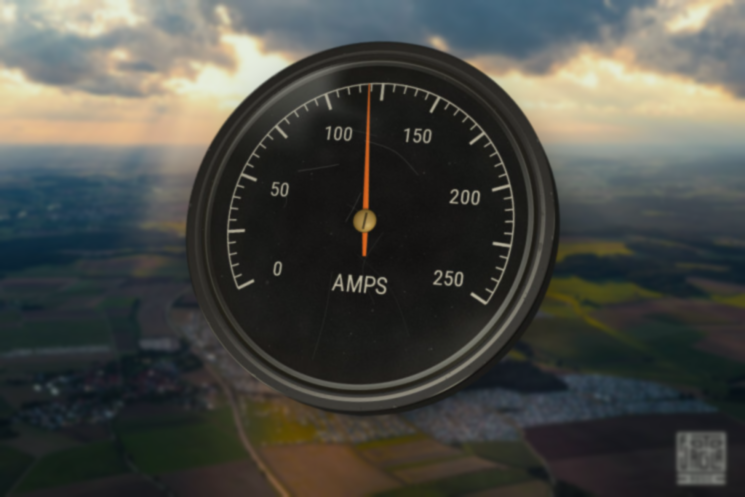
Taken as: 120 A
